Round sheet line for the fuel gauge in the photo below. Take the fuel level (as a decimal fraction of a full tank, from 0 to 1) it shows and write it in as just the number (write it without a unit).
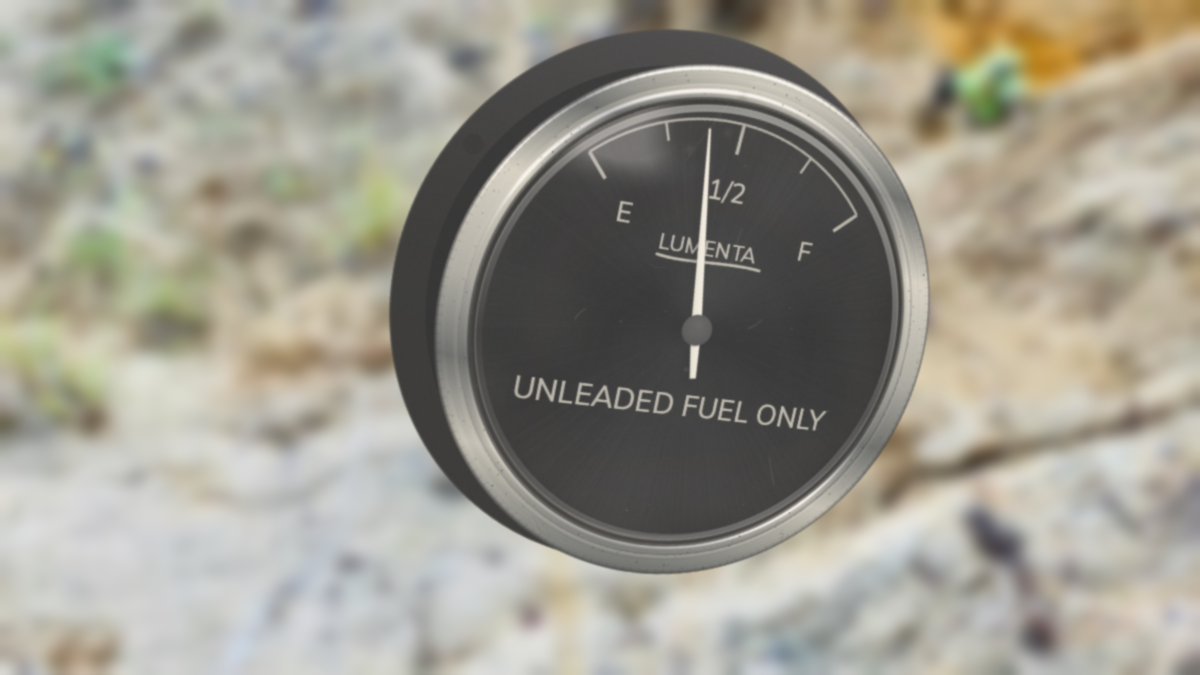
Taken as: 0.375
